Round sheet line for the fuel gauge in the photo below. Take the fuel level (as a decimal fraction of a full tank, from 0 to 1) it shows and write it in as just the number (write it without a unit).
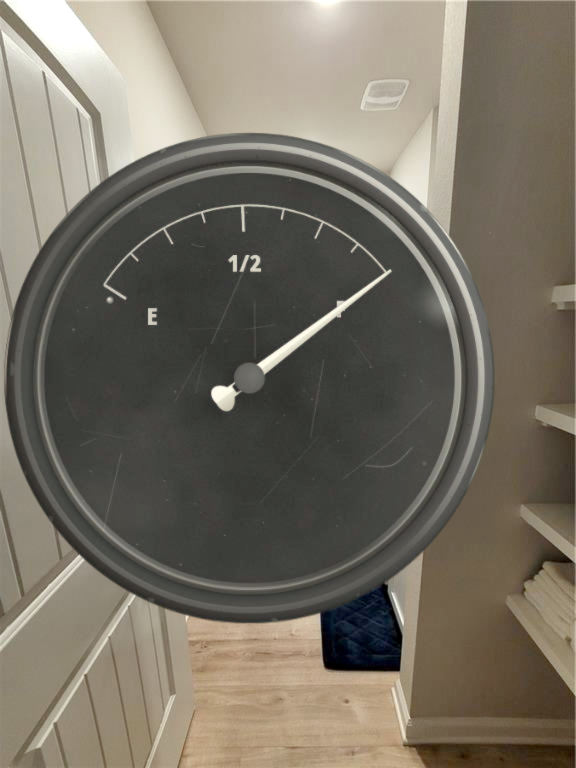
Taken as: 1
